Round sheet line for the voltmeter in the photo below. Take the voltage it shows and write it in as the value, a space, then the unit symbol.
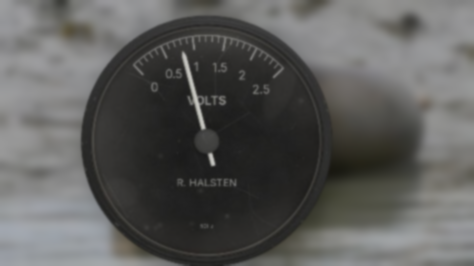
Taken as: 0.8 V
